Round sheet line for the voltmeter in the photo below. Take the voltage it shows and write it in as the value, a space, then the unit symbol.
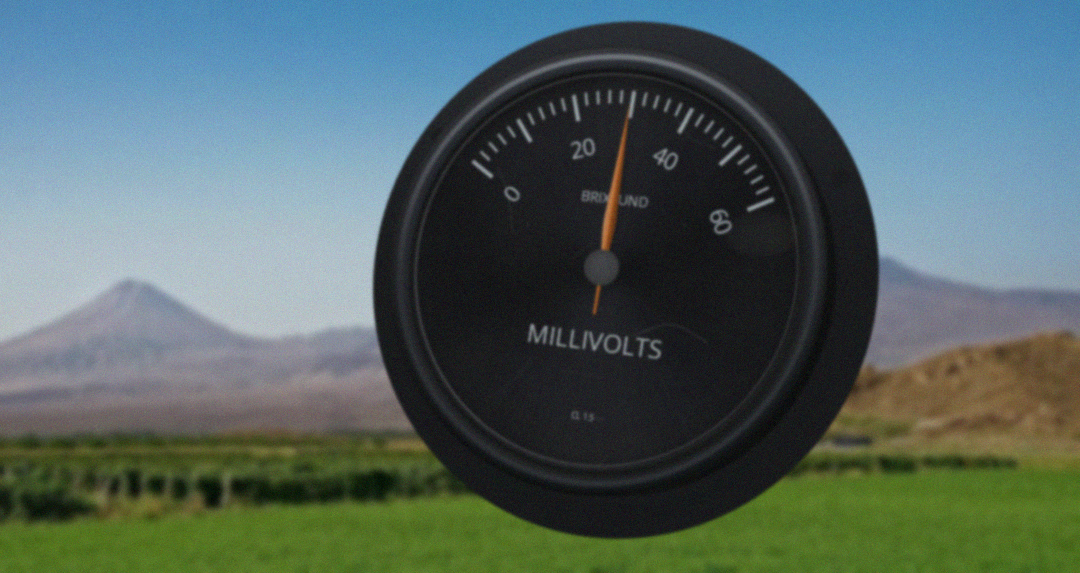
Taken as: 30 mV
